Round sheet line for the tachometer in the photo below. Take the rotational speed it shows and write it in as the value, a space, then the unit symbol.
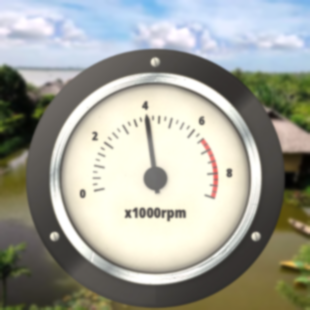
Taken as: 4000 rpm
